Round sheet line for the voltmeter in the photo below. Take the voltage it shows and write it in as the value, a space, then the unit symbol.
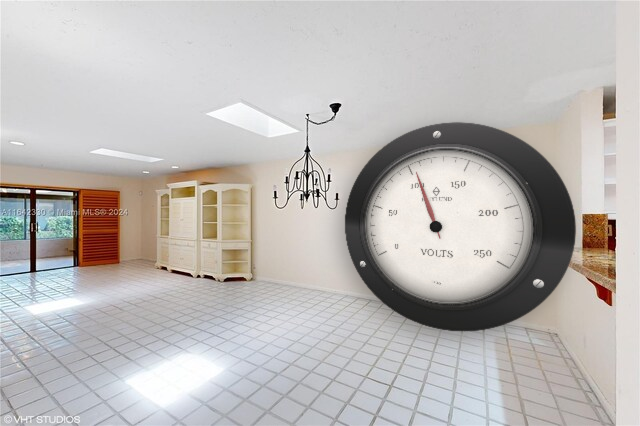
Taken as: 105 V
